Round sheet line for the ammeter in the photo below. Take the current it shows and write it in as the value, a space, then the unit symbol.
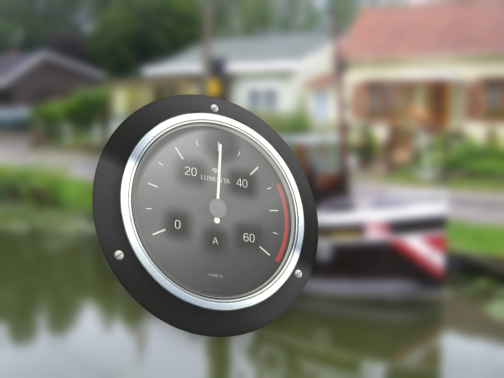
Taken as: 30 A
